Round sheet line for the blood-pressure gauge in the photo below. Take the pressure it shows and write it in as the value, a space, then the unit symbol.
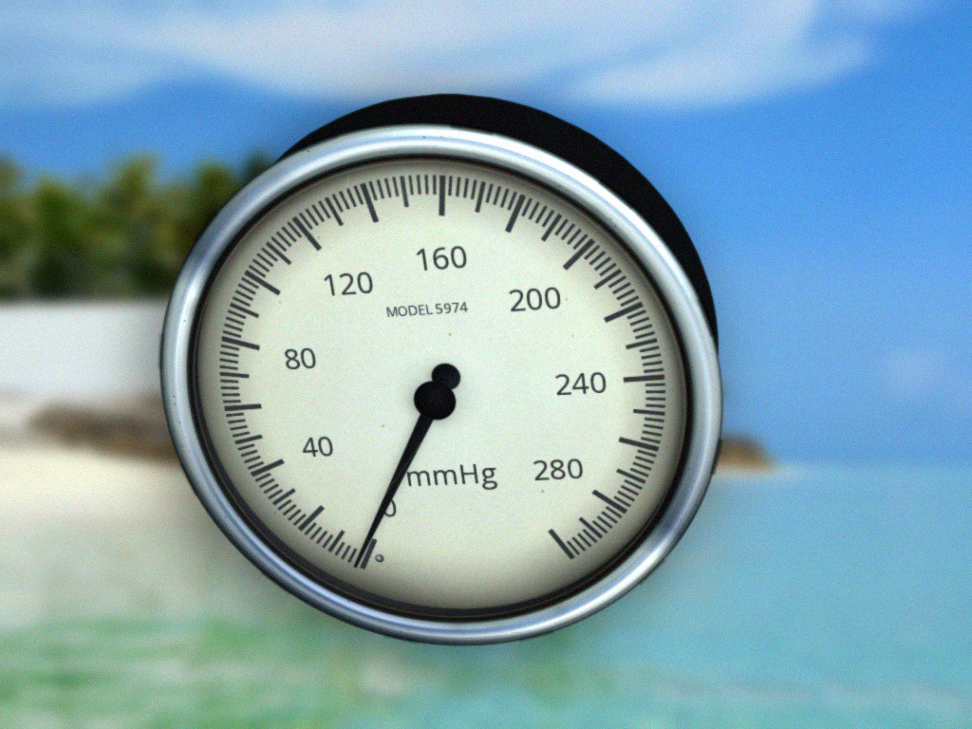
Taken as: 2 mmHg
